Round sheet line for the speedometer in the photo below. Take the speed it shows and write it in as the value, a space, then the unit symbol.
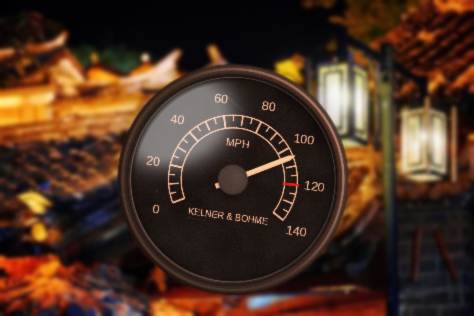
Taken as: 105 mph
